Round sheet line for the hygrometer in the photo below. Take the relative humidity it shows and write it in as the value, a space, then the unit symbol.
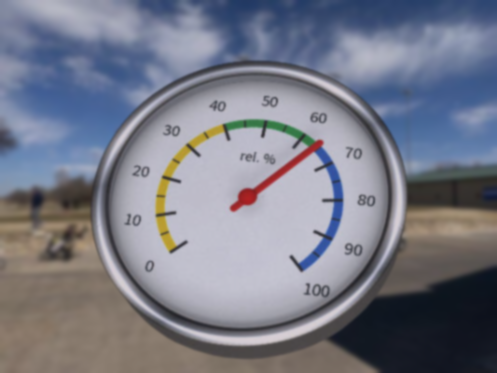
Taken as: 65 %
